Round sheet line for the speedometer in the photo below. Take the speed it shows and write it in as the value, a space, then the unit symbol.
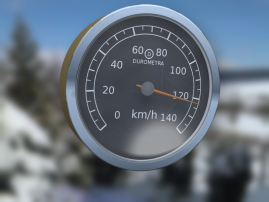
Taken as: 122.5 km/h
